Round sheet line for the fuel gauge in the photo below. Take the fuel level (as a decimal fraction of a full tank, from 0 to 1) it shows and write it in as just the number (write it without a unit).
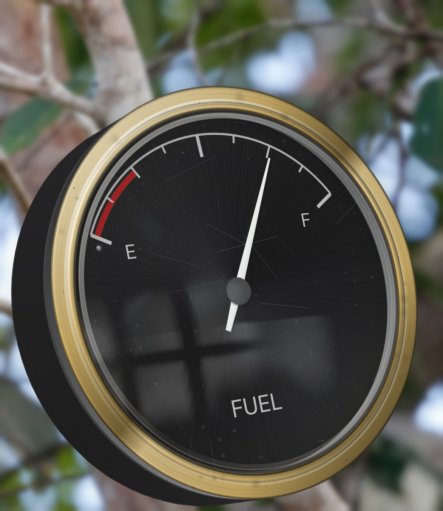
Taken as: 0.75
